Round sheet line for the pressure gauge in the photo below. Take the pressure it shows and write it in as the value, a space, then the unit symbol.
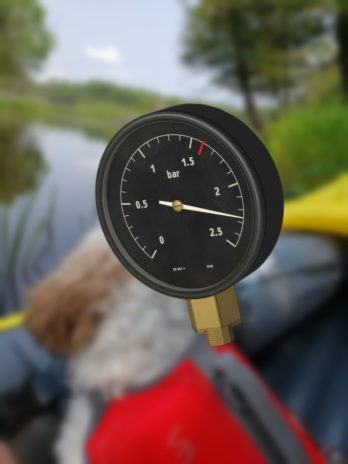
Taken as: 2.25 bar
